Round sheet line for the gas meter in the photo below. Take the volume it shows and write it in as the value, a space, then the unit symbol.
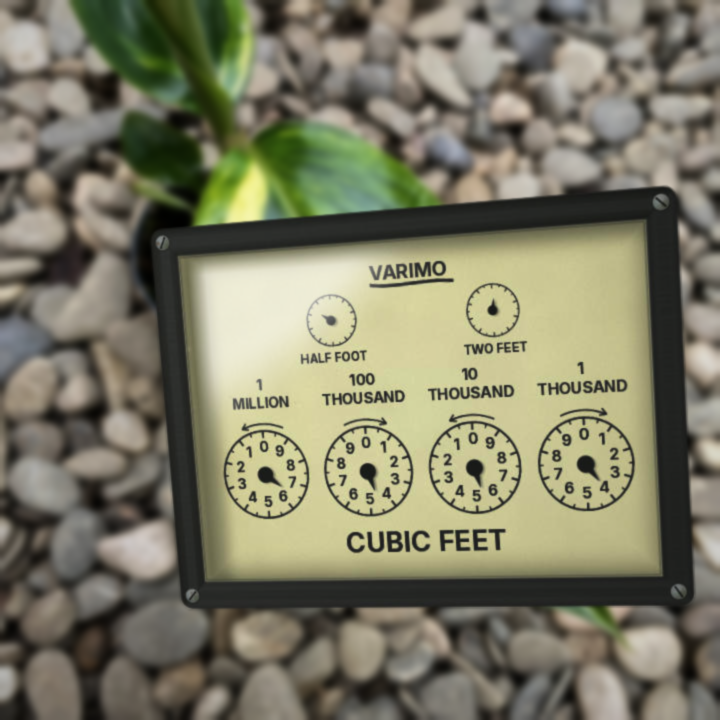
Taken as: 645400 ft³
